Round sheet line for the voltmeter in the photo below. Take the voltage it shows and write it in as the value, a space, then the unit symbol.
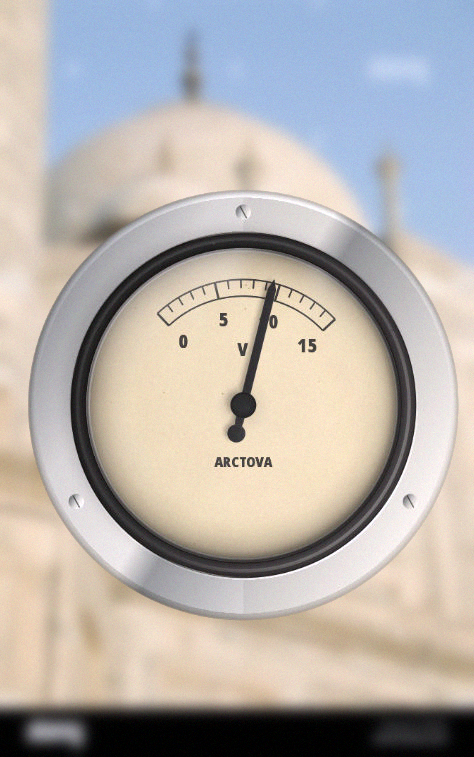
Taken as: 9.5 V
